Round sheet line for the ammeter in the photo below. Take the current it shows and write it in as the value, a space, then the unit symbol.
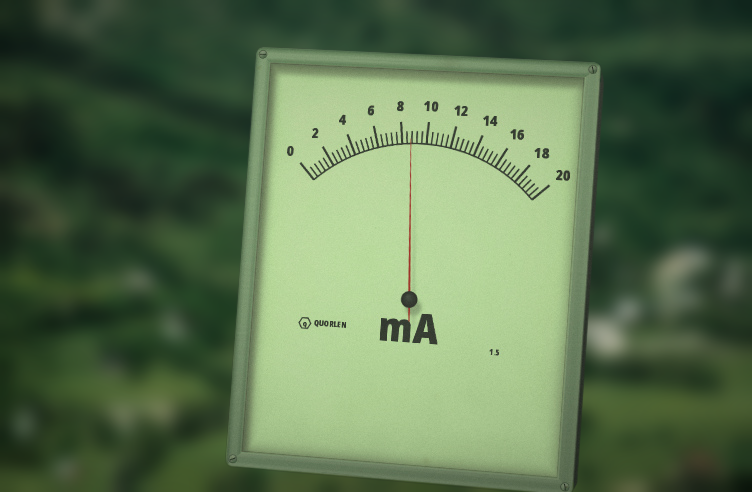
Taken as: 8.8 mA
